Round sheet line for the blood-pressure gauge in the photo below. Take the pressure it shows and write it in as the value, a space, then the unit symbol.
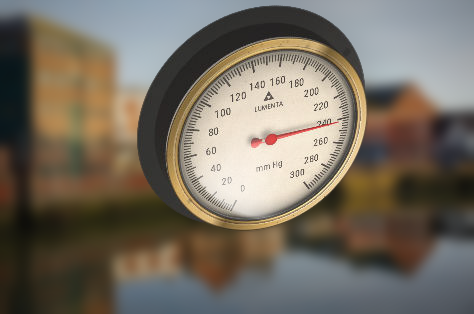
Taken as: 240 mmHg
